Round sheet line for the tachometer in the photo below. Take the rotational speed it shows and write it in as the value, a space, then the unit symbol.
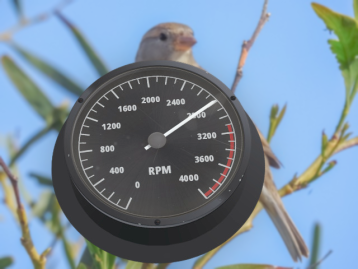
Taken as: 2800 rpm
